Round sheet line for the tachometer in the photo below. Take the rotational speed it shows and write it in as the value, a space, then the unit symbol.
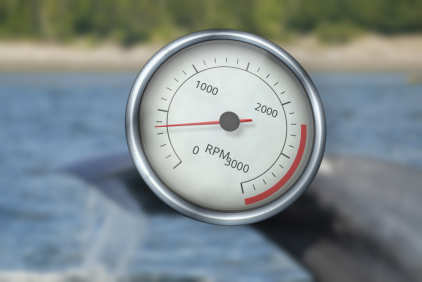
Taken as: 350 rpm
